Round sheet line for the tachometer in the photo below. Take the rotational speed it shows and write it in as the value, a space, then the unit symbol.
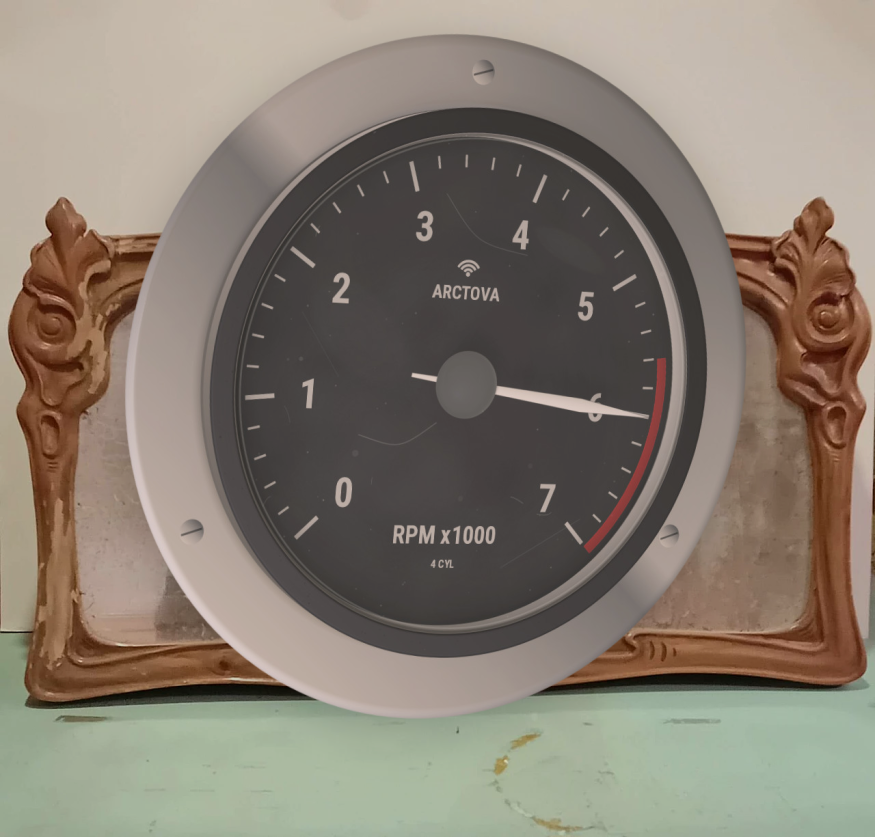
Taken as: 6000 rpm
